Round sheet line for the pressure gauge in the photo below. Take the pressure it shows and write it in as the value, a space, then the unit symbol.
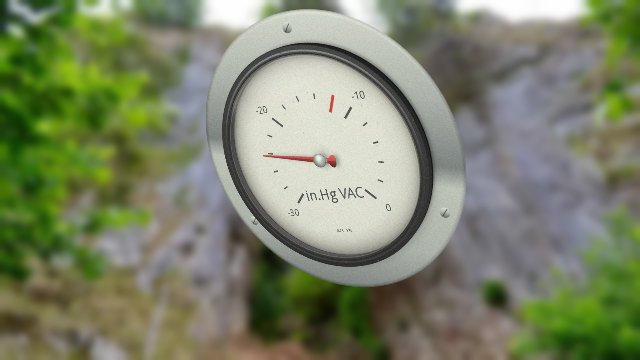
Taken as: -24 inHg
